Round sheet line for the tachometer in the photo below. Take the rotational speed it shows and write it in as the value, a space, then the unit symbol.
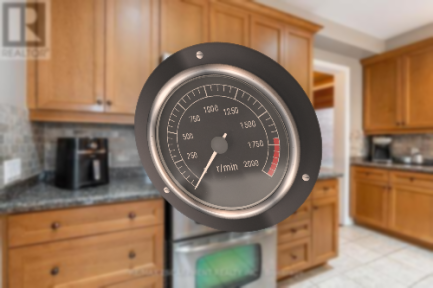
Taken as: 0 rpm
